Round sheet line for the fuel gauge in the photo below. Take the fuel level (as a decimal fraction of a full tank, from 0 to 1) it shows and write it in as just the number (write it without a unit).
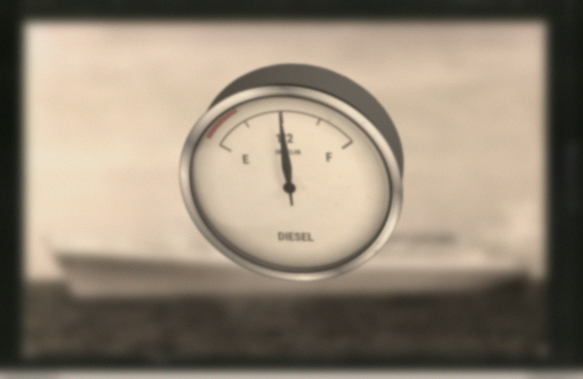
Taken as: 0.5
